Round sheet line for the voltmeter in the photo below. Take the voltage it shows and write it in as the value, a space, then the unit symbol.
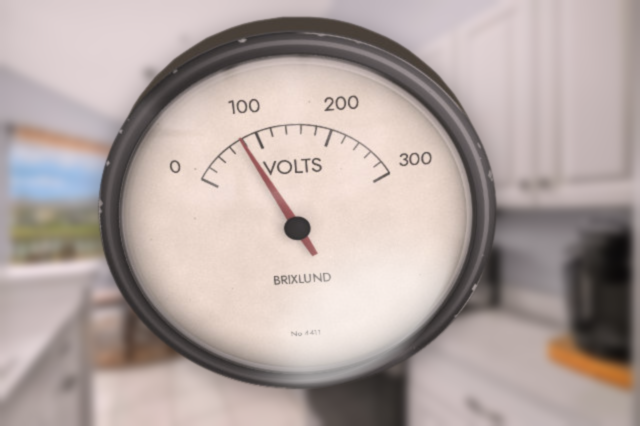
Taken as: 80 V
